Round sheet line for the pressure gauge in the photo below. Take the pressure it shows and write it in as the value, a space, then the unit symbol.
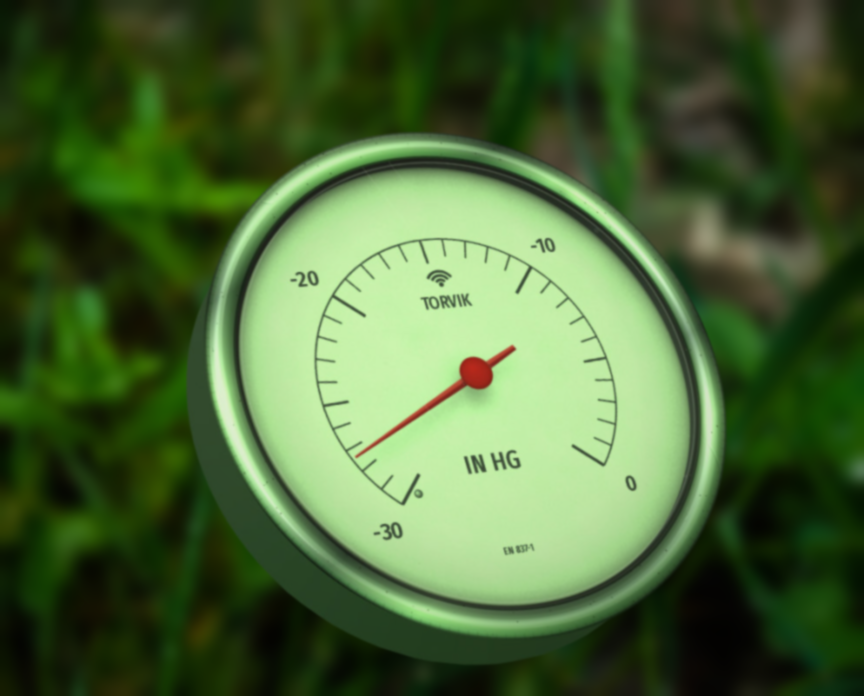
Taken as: -27.5 inHg
